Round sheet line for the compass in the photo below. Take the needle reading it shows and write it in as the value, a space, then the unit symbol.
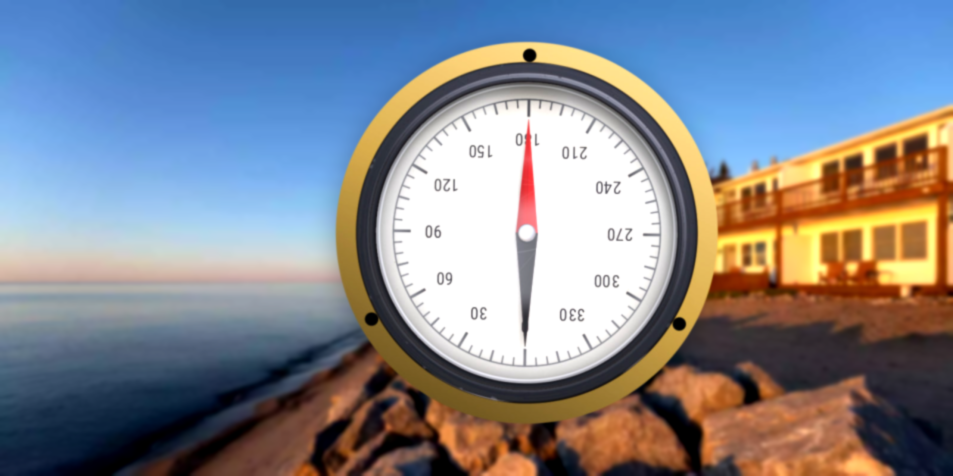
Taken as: 180 °
